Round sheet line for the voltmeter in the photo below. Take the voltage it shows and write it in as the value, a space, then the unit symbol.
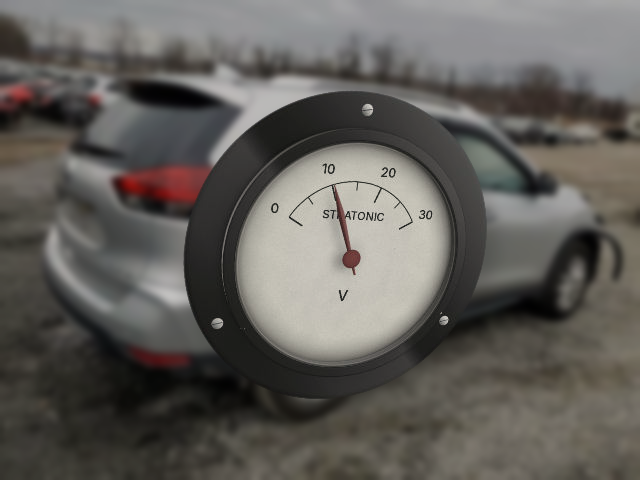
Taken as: 10 V
